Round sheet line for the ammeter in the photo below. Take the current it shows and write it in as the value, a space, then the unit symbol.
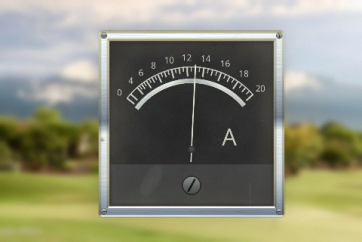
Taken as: 13 A
